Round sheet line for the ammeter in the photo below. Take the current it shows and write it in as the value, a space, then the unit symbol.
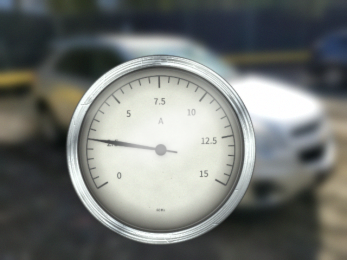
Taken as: 2.5 A
